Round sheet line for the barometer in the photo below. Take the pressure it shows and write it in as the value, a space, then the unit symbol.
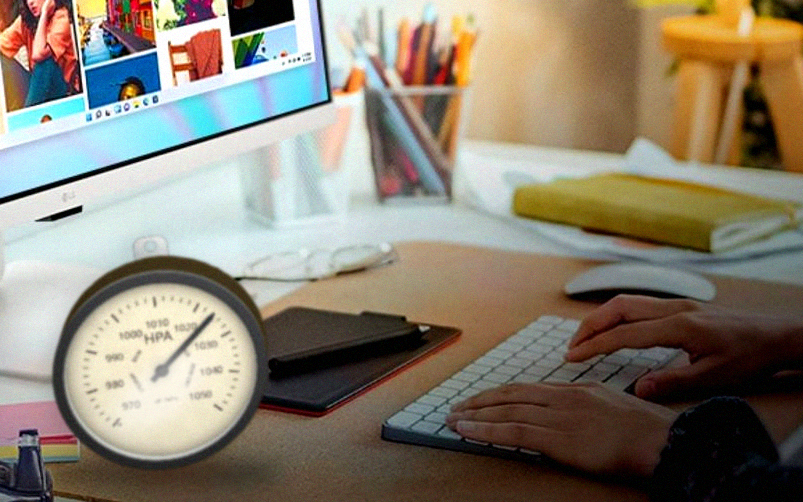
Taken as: 1024 hPa
